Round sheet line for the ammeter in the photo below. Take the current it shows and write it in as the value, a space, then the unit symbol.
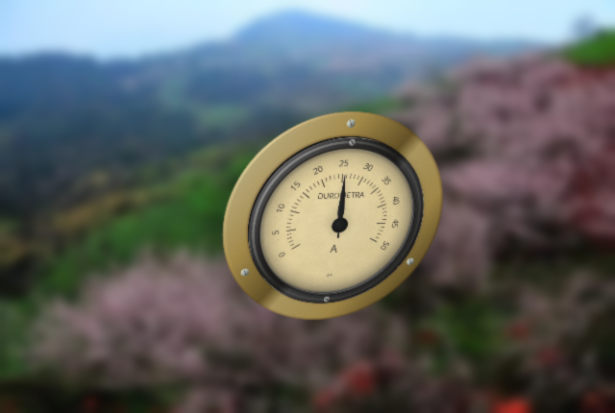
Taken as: 25 A
